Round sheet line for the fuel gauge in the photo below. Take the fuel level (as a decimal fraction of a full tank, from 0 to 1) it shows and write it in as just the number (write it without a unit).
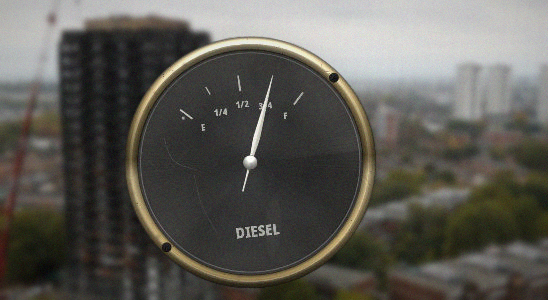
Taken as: 0.75
